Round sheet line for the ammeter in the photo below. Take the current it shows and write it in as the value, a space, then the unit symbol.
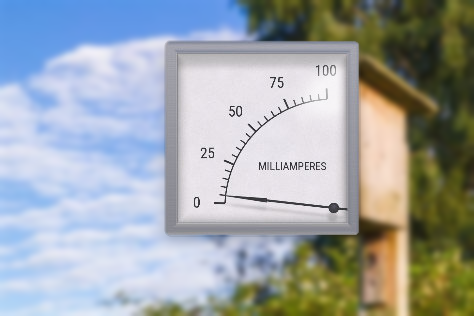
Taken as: 5 mA
